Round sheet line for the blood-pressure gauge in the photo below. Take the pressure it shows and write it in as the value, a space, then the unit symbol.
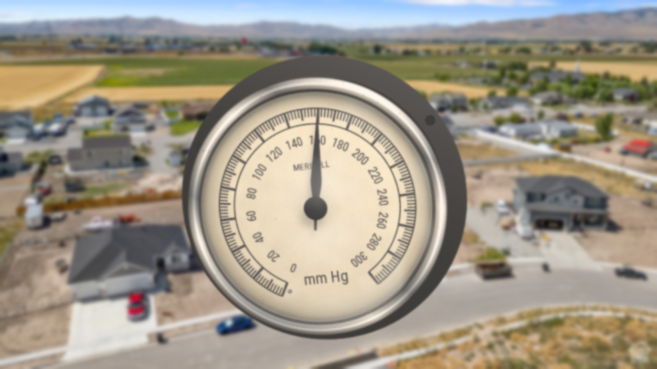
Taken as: 160 mmHg
